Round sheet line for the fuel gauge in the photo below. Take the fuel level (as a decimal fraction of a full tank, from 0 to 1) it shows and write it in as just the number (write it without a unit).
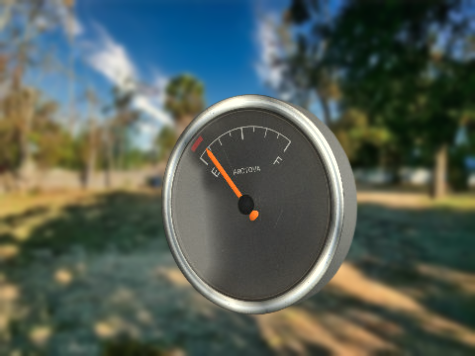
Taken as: 0.125
